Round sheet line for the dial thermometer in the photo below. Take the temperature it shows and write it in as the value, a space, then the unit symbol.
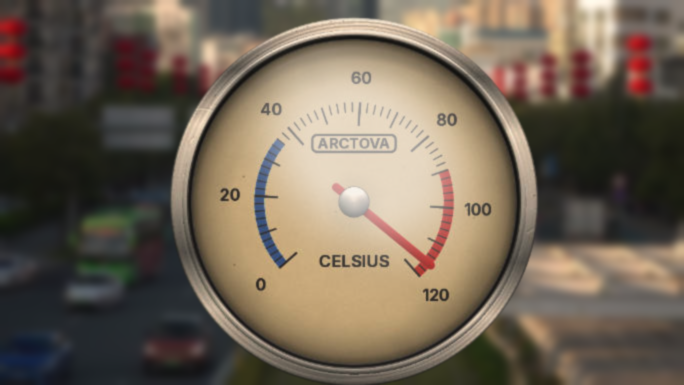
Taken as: 116 °C
